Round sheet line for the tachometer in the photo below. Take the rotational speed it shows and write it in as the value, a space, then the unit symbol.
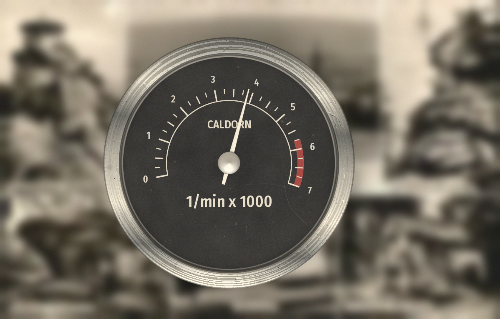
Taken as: 3875 rpm
